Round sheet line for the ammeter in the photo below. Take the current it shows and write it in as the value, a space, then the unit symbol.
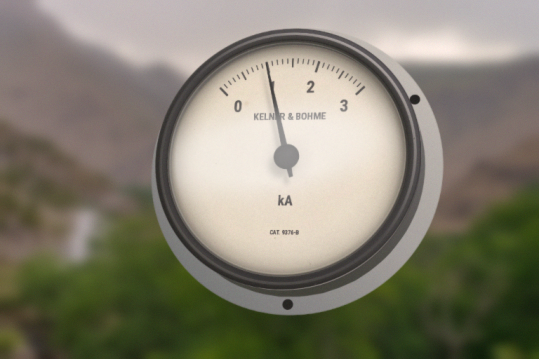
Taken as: 1 kA
